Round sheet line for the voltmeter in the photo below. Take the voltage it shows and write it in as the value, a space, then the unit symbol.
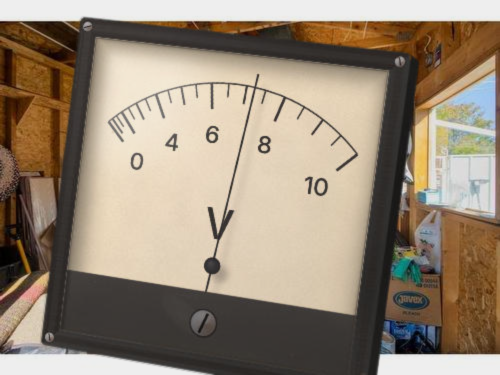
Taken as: 7.25 V
